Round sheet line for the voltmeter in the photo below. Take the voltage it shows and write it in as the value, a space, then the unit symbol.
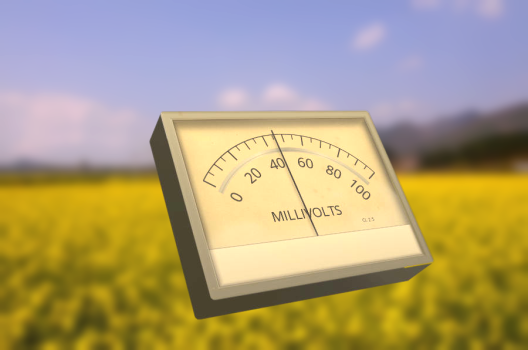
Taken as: 45 mV
